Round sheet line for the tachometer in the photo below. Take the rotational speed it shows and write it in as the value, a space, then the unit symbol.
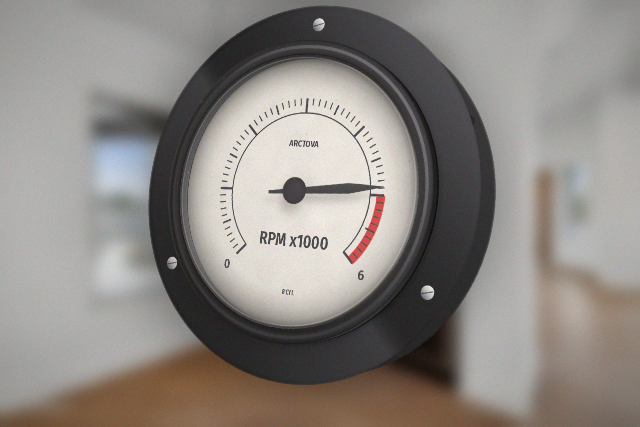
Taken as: 4900 rpm
